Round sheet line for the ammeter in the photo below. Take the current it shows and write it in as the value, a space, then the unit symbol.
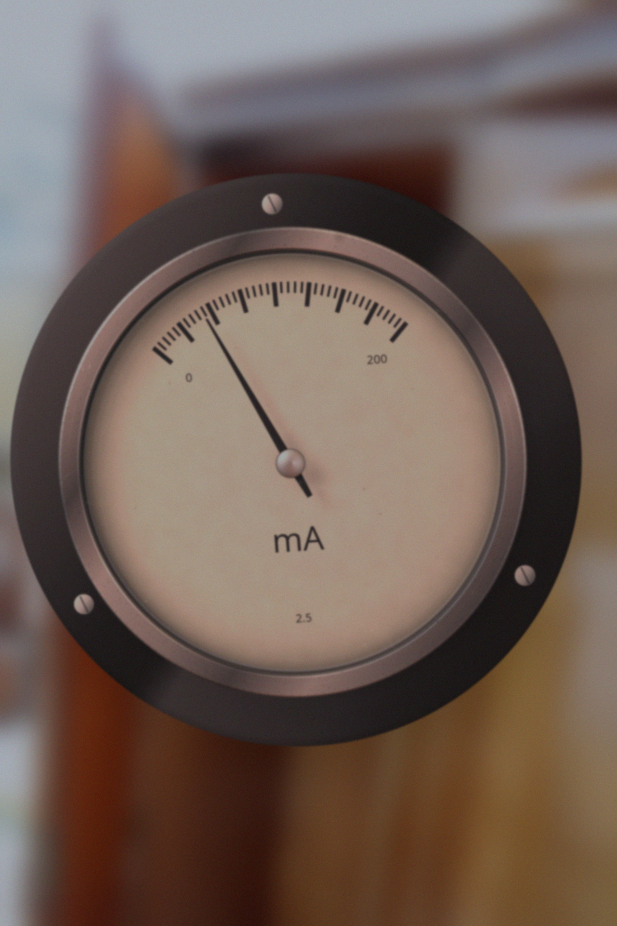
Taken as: 45 mA
